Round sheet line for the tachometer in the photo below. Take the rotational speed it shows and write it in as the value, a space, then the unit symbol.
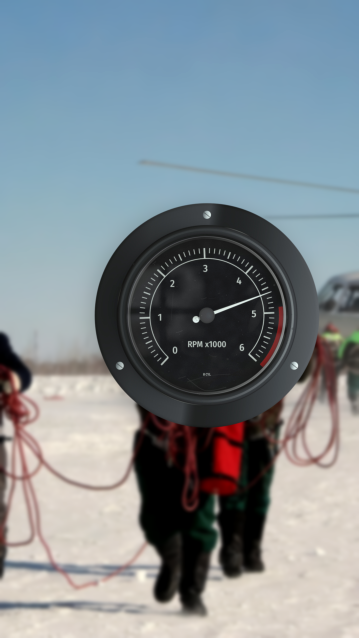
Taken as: 4600 rpm
